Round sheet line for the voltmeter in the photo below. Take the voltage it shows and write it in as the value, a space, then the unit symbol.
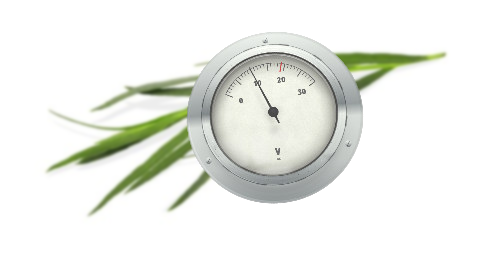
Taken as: 10 V
